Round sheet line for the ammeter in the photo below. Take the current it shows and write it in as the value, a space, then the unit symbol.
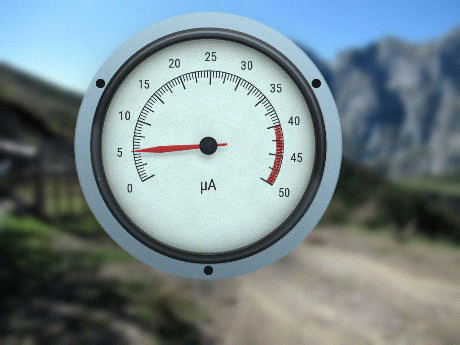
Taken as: 5 µA
